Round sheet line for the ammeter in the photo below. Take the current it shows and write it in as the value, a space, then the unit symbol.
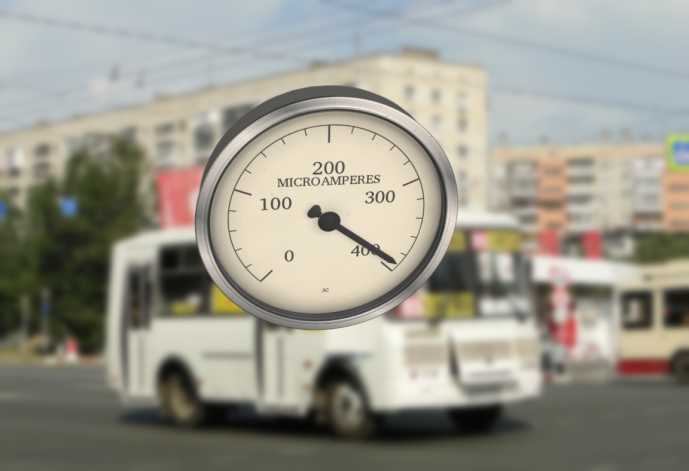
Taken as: 390 µA
